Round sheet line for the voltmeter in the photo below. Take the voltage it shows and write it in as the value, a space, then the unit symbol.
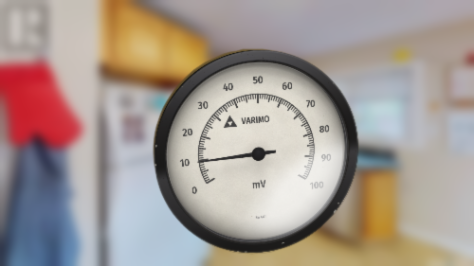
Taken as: 10 mV
